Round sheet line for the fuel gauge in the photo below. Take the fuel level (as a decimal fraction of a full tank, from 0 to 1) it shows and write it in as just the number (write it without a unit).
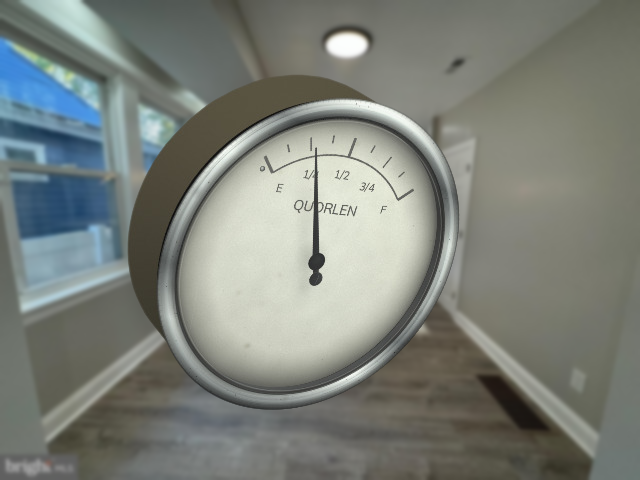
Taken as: 0.25
